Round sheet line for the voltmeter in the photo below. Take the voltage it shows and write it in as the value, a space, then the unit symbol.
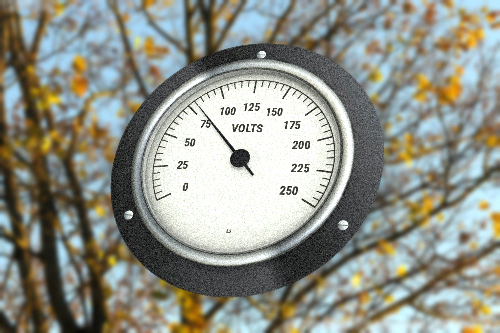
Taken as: 80 V
